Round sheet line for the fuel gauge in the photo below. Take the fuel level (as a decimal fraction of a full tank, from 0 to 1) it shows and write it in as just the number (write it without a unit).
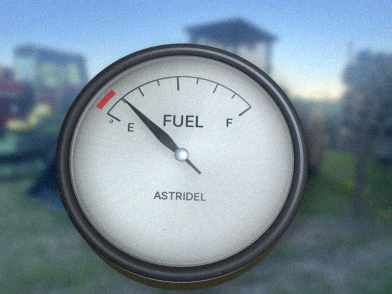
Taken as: 0.125
